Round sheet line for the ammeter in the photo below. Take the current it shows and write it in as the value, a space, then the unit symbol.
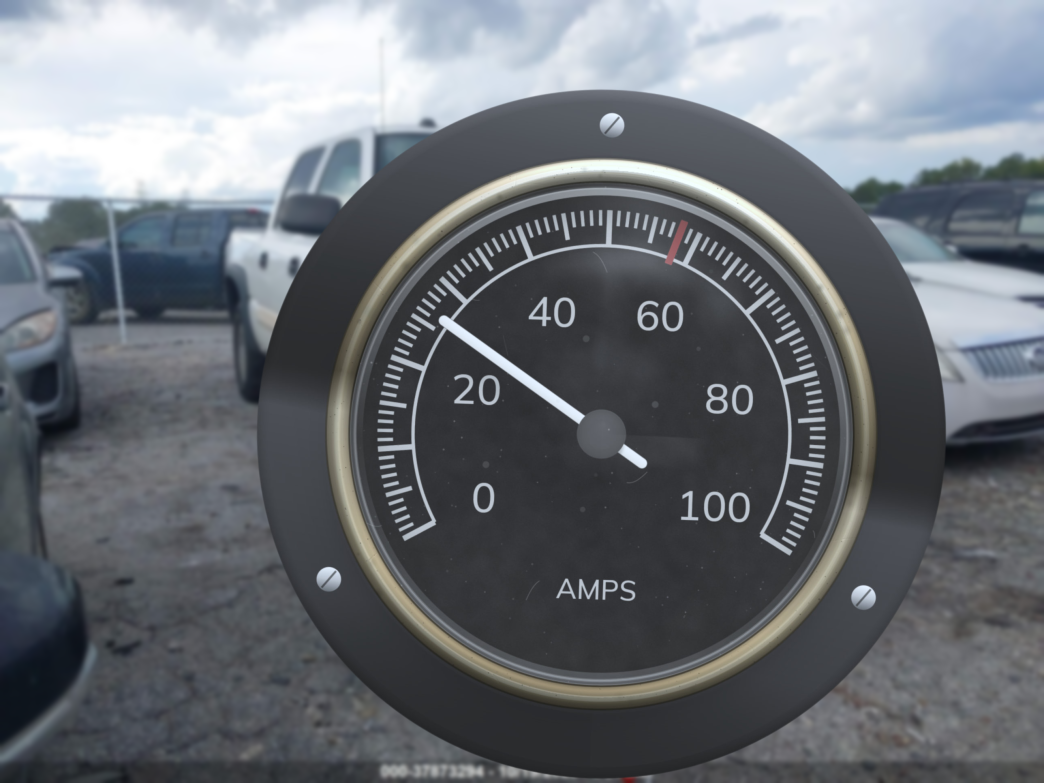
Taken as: 26.5 A
